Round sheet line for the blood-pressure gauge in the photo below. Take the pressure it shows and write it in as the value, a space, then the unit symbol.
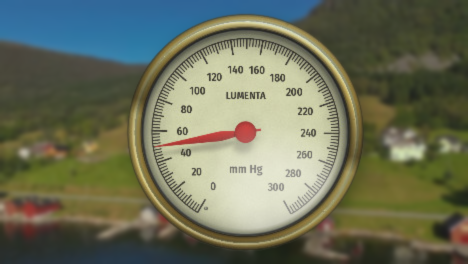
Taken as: 50 mmHg
